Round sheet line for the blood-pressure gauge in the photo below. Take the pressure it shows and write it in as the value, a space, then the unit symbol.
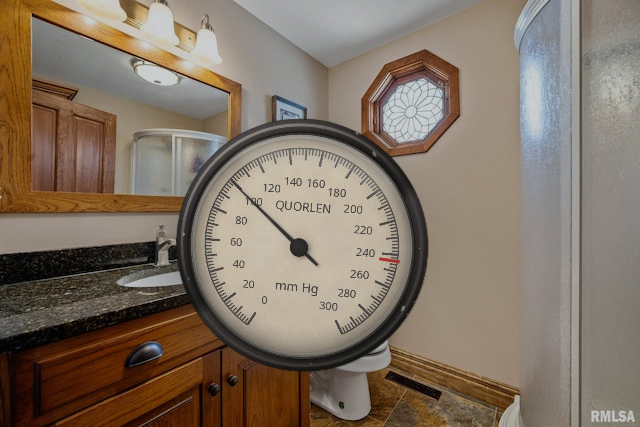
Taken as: 100 mmHg
